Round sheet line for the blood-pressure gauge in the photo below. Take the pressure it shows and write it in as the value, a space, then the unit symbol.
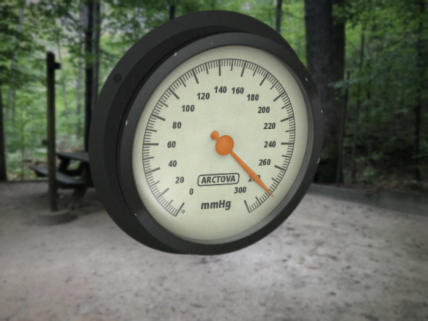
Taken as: 280 mmHg
